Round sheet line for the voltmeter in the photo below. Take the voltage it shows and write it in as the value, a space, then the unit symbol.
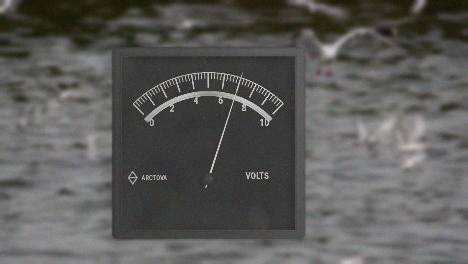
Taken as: 7 V
